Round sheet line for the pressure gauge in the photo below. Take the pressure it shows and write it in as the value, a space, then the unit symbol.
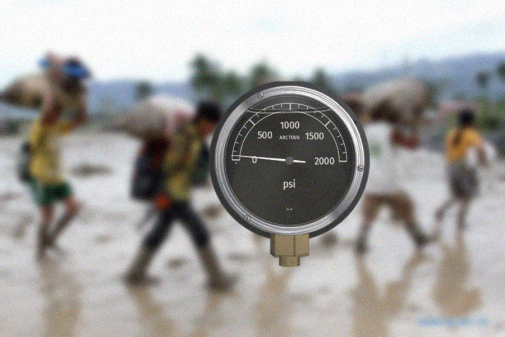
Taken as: 50 psi
